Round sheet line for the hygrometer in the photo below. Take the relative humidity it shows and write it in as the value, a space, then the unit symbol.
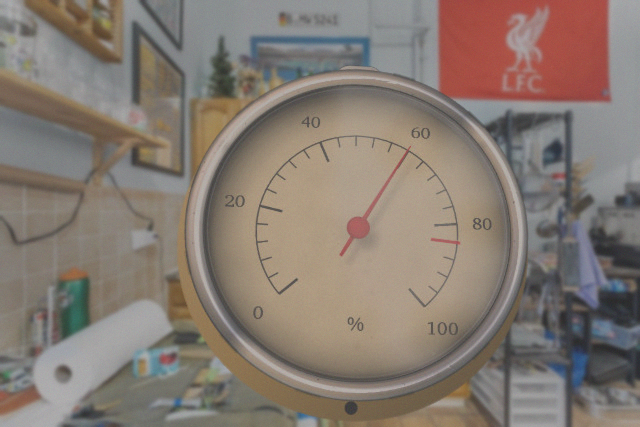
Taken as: 60 %
